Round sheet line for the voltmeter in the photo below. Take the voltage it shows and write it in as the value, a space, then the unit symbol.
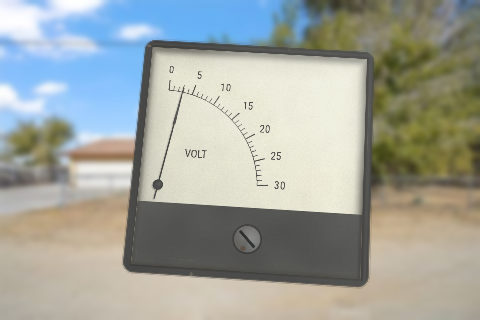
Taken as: 3 V
